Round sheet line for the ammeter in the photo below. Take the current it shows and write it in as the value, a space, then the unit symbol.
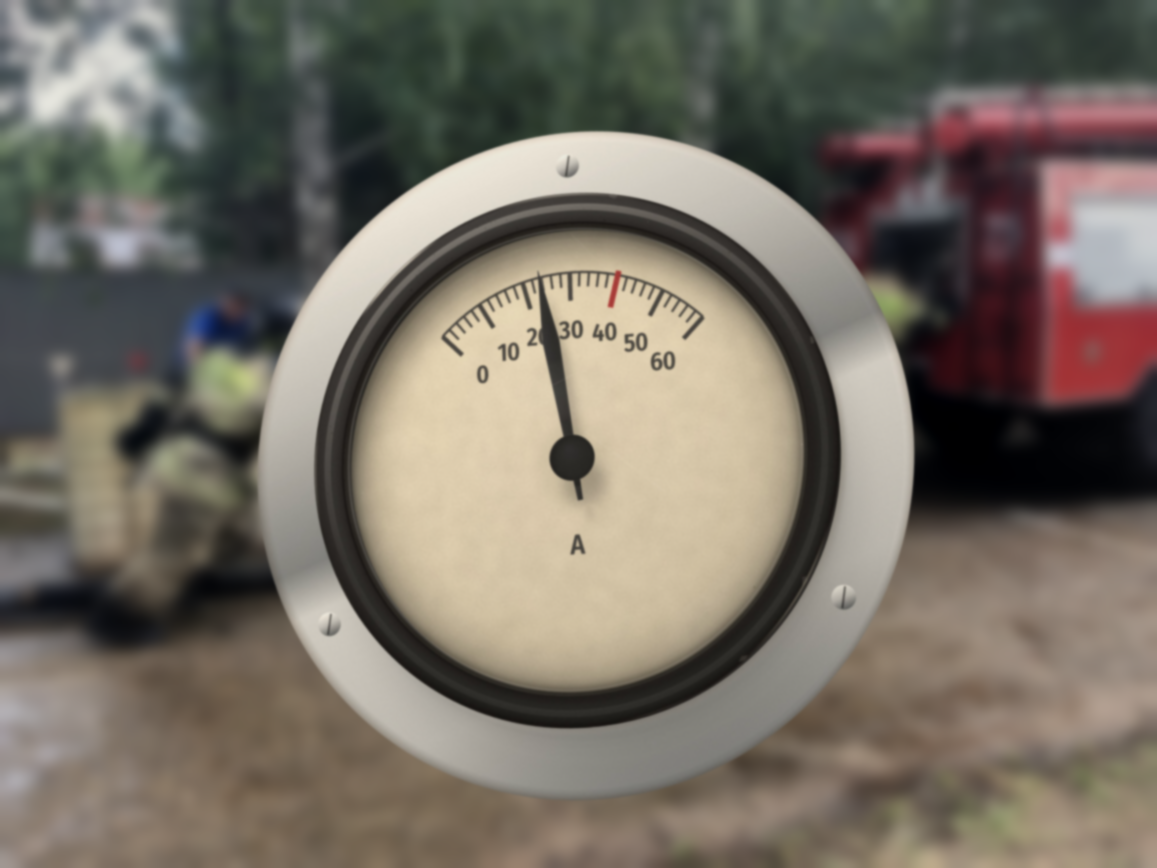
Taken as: 24 A
